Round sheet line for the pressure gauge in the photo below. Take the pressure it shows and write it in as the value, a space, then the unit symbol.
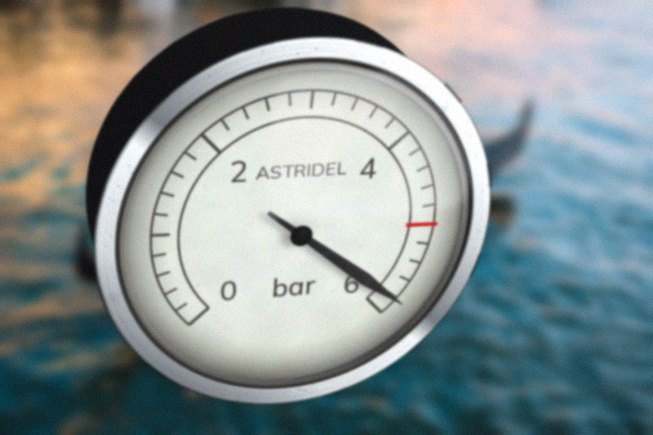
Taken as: 5.8 bar
